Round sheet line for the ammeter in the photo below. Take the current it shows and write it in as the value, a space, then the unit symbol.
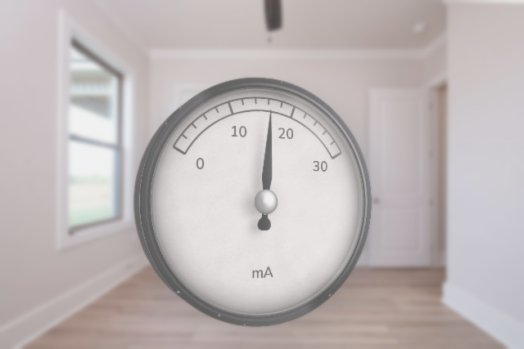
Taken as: 16 mA
